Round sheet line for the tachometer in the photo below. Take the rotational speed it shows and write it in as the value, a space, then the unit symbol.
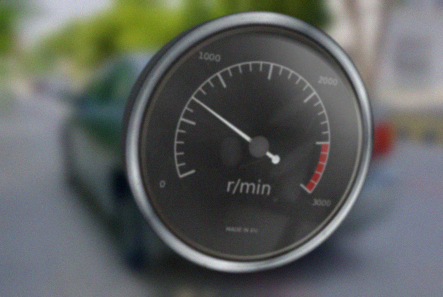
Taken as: 700 rpm
